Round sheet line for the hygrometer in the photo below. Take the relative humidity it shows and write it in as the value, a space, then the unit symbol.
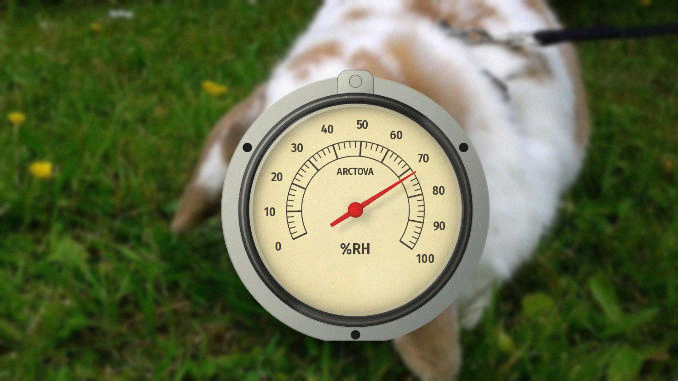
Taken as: 72 %
